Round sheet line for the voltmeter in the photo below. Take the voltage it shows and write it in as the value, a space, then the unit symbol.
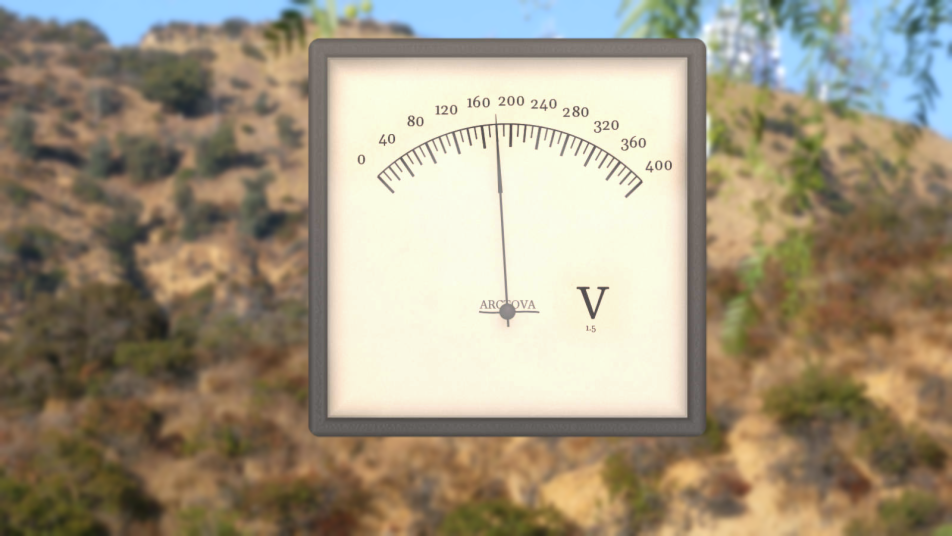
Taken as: 180 V
